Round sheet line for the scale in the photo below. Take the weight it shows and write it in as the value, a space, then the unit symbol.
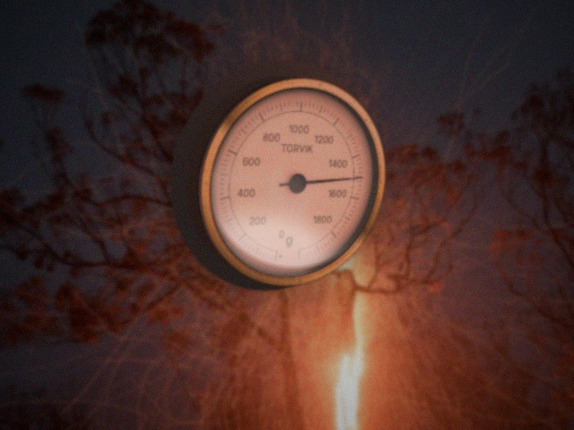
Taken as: 1500 g
